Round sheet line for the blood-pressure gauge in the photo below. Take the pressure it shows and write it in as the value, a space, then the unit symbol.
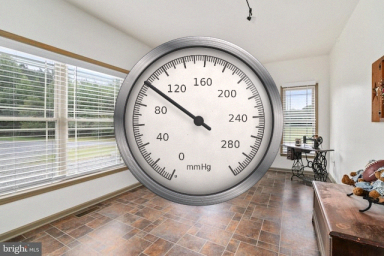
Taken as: 100 mmHg
